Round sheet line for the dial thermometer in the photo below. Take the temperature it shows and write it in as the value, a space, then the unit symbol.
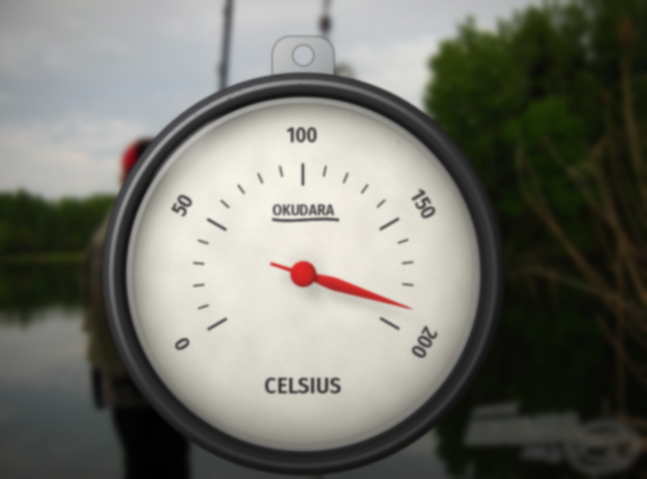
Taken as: 190 °C
